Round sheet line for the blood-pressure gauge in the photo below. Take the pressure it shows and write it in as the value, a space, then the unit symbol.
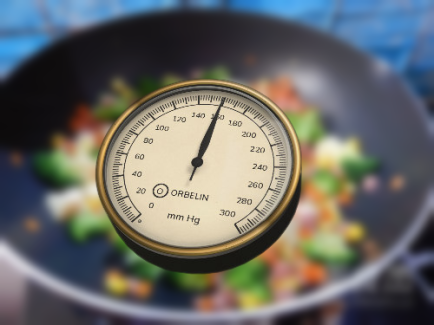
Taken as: 160 mmHg
